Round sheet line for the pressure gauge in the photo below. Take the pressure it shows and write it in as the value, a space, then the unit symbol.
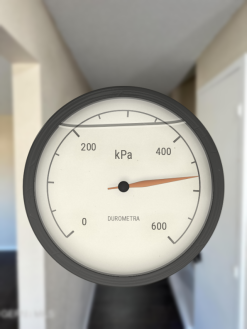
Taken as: 475 kPa
